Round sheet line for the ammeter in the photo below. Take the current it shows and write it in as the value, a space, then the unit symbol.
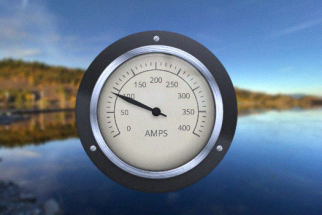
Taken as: 90 A
